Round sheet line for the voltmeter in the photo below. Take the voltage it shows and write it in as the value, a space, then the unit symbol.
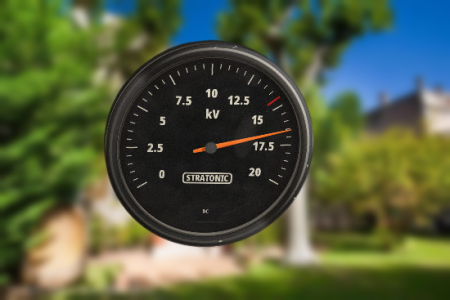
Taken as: 16.5 kV
